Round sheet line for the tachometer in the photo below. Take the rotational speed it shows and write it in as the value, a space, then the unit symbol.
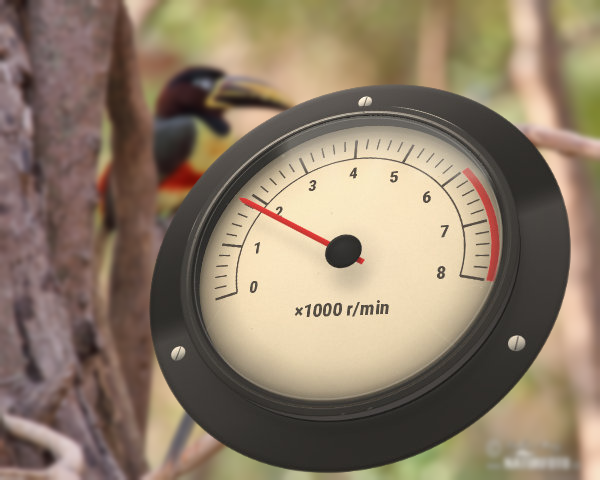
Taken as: 1800 rpm
